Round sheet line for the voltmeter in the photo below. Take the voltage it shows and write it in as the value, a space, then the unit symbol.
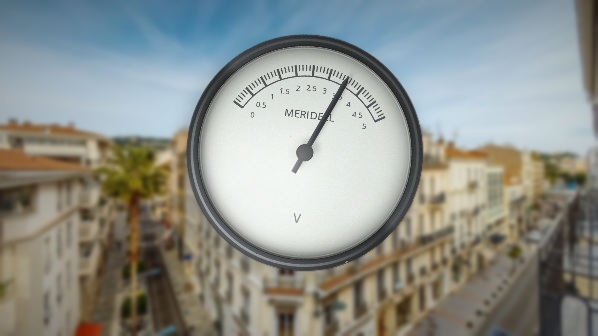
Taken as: 3.5 V
